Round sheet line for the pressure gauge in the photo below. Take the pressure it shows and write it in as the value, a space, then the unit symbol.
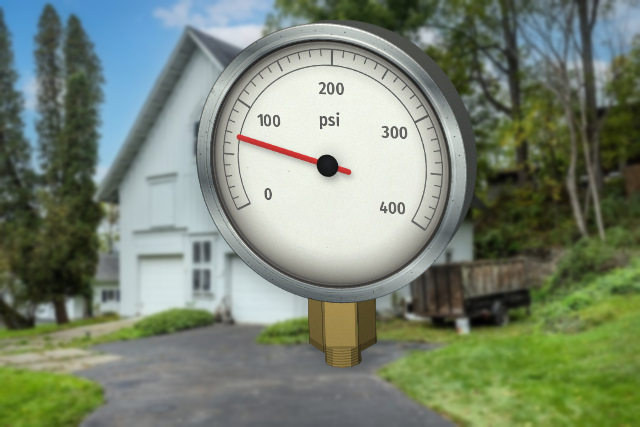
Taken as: 70 psi
